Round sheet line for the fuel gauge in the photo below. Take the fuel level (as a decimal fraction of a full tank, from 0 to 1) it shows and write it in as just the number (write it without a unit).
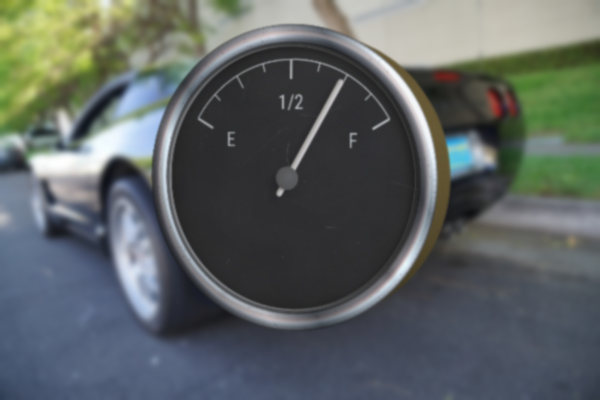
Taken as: 0.75
